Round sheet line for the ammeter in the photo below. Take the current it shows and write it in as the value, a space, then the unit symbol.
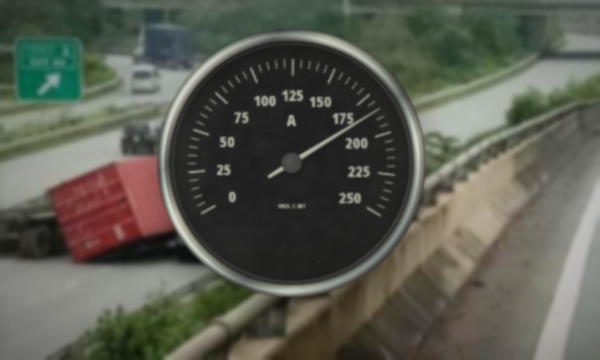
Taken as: 185 A
